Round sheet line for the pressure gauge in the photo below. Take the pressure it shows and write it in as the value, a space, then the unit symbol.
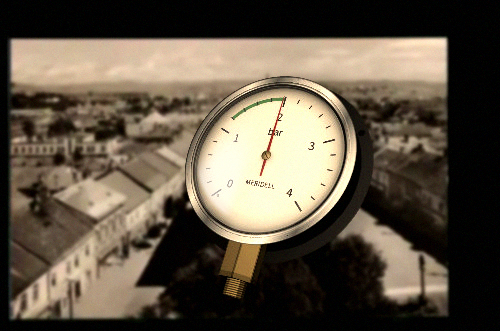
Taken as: 2 bar
